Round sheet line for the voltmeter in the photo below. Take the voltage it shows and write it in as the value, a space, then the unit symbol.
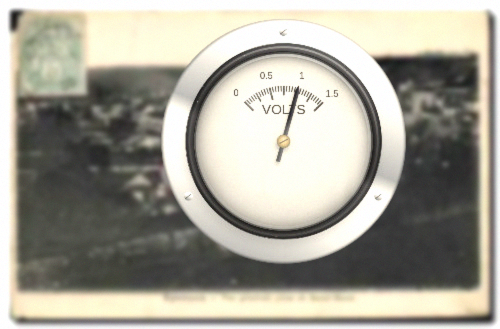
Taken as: 1 V
